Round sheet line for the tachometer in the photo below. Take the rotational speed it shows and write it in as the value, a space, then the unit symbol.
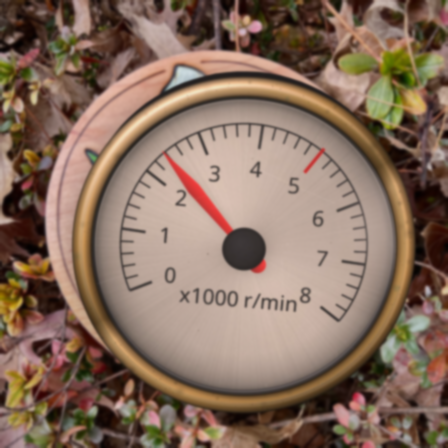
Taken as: 2400 rpm
